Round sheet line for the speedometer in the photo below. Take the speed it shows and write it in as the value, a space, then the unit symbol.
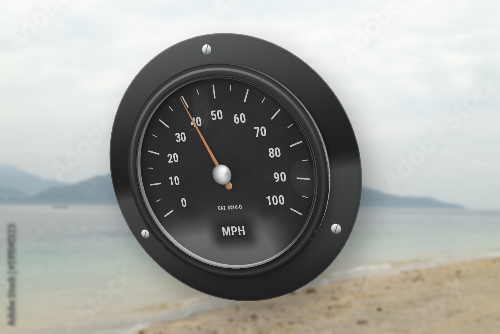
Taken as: 40 mph
